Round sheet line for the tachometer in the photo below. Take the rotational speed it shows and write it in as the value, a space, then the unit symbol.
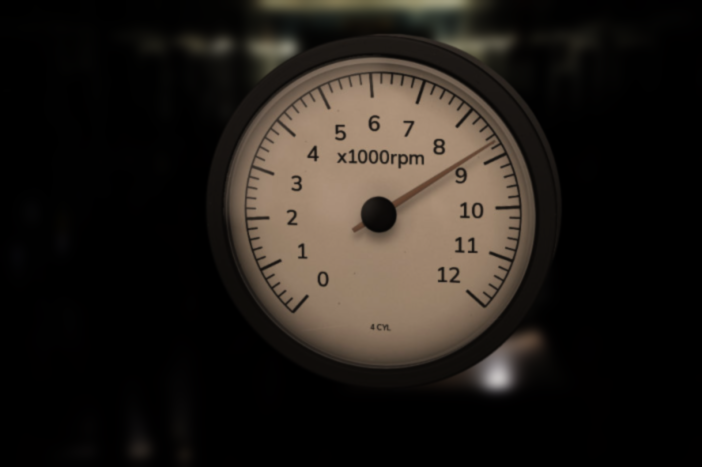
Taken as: 8700 rpm
